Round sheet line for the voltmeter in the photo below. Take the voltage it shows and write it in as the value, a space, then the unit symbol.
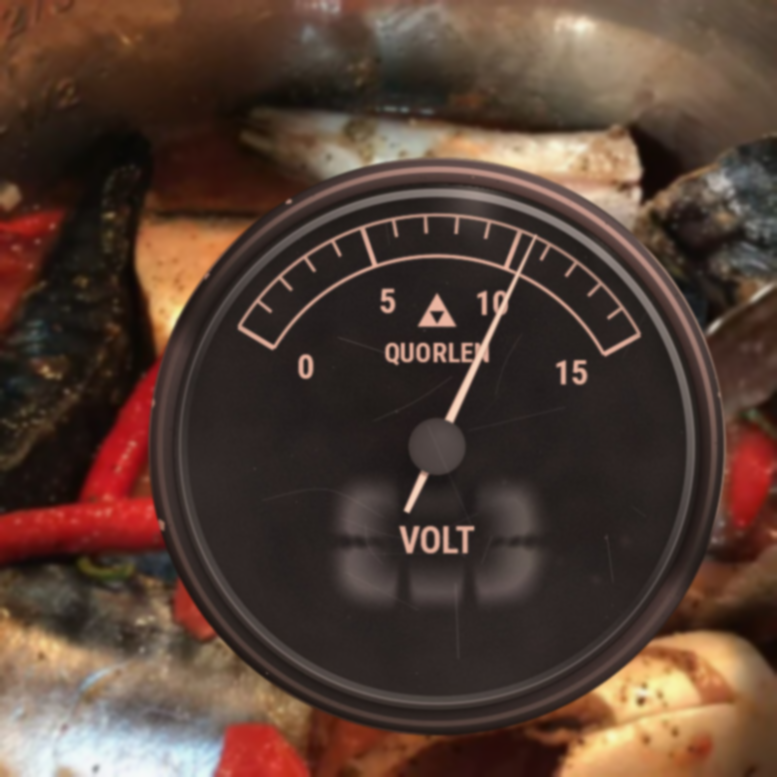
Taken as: 10.5 V
